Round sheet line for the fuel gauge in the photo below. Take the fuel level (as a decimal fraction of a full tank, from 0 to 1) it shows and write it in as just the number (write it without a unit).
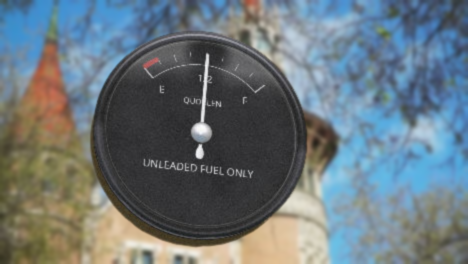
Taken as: 0.5
